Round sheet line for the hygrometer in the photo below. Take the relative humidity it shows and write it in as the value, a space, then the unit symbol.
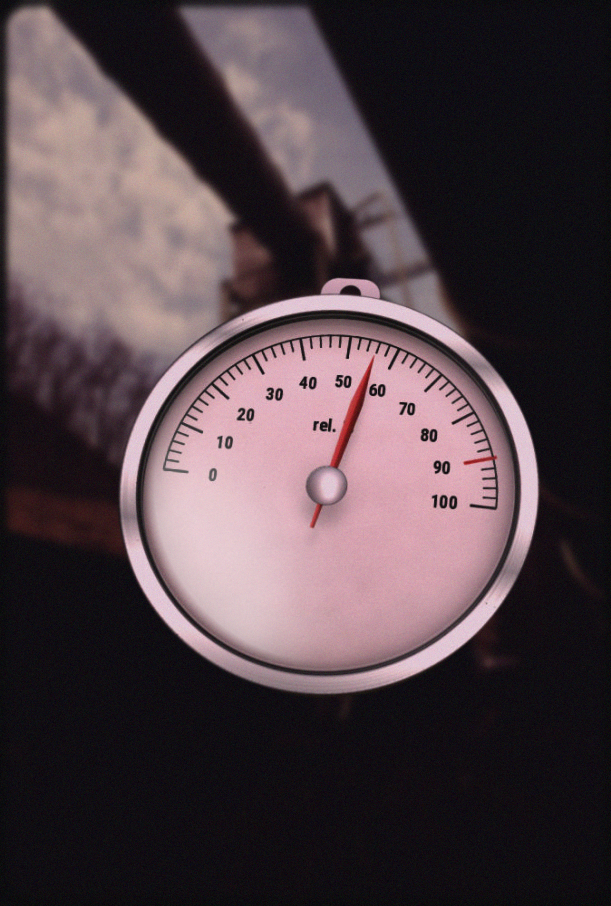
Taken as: 56 %
